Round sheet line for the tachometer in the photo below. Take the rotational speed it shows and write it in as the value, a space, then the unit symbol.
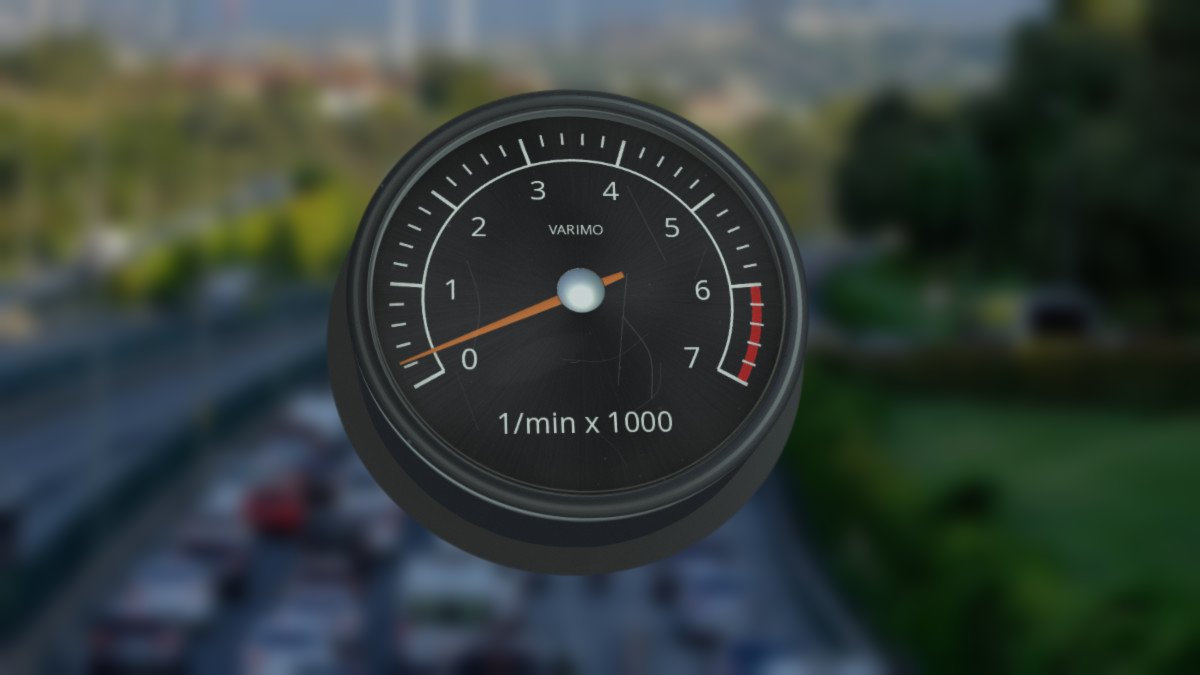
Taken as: 200 rpm
